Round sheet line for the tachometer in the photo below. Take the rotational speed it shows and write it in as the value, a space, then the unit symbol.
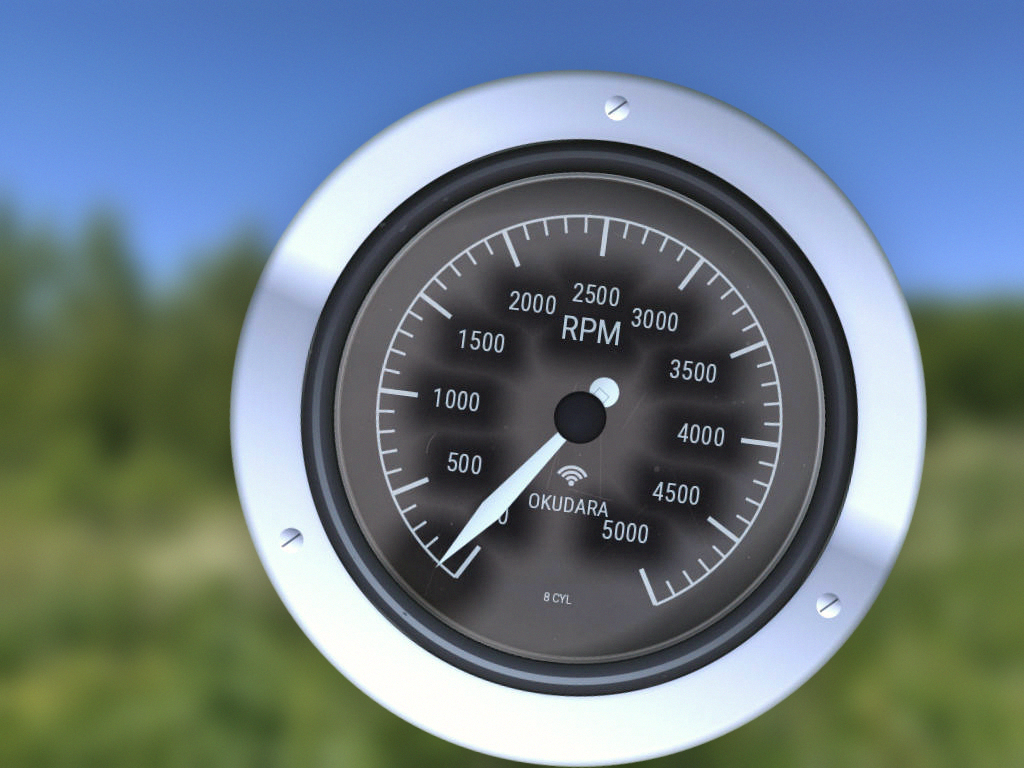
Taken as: 100 rpm
